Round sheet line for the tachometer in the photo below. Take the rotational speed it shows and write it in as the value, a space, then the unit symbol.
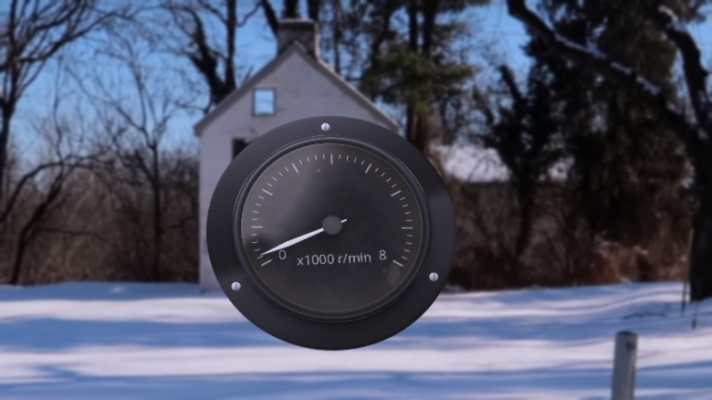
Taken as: 200 rpm
